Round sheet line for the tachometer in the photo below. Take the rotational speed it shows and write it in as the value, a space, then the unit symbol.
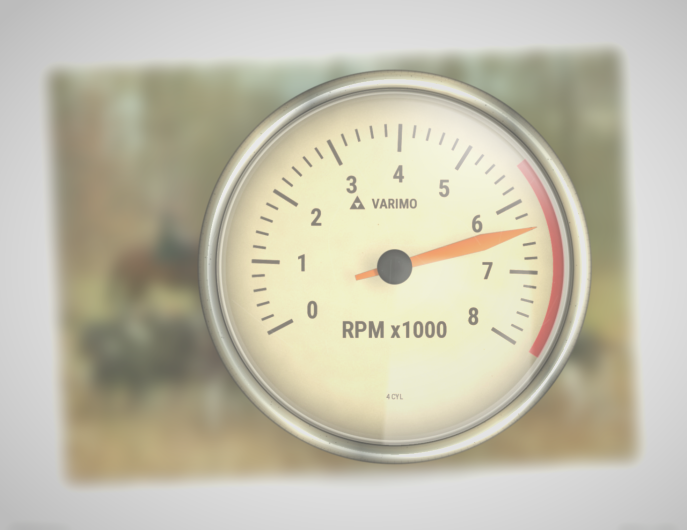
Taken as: 6400 rpm
